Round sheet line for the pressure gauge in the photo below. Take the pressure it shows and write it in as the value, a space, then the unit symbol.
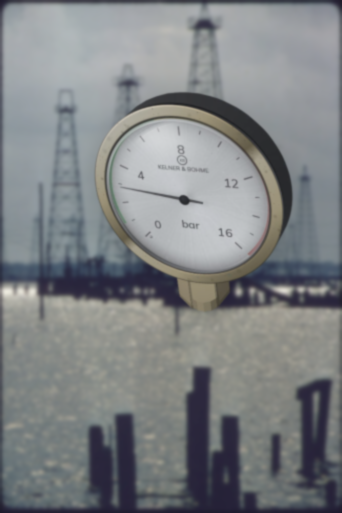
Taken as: 3 bar
